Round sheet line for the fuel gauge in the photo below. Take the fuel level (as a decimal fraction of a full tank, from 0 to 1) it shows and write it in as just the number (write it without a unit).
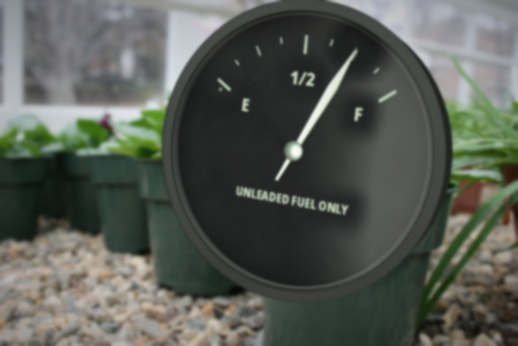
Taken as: 0.75
